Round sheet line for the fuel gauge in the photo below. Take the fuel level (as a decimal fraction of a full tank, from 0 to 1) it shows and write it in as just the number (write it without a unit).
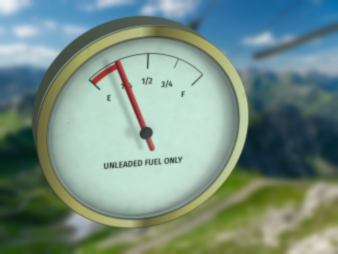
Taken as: 0.25
